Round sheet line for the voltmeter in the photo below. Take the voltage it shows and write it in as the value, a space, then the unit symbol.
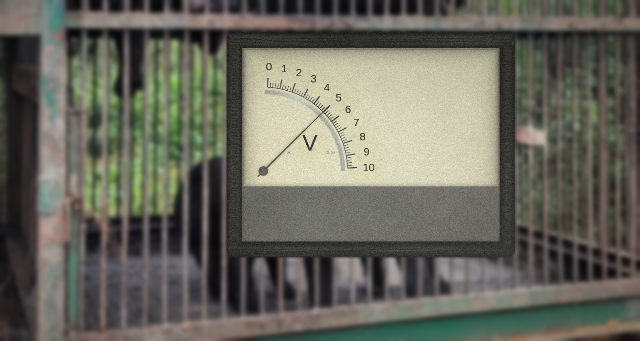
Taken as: 5 V
